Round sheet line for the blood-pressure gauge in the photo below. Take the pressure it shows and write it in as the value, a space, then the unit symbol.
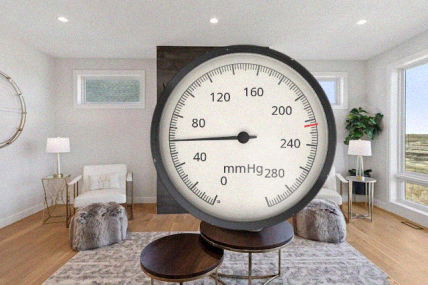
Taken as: 60 mmHg
